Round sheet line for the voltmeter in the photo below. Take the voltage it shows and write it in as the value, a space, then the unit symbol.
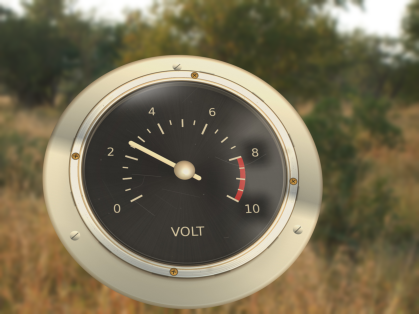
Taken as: 2.5 V
